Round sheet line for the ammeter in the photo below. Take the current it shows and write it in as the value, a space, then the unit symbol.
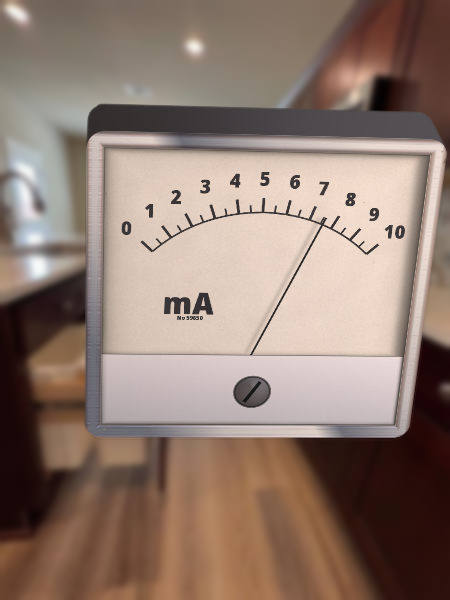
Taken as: 7.5 mA
